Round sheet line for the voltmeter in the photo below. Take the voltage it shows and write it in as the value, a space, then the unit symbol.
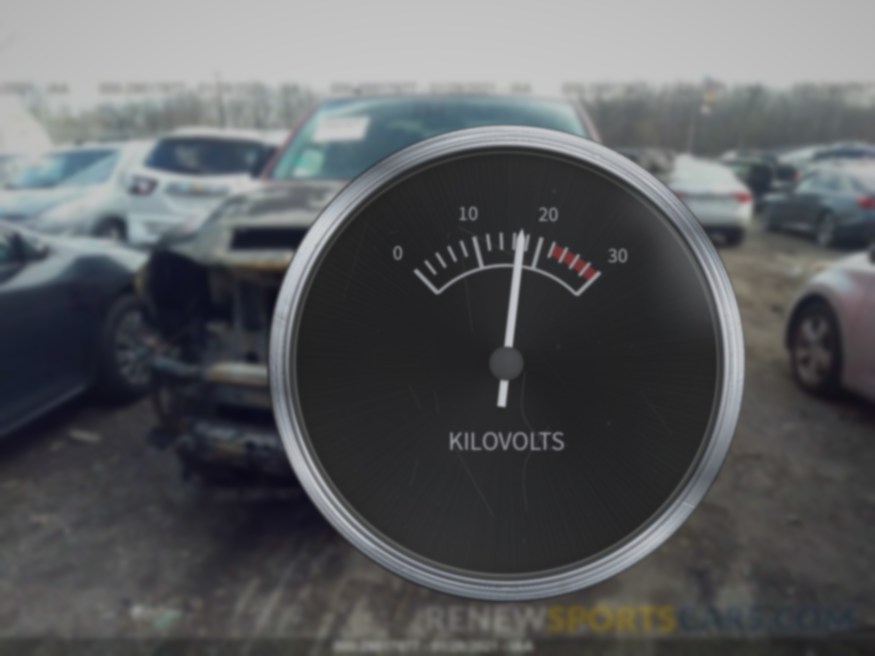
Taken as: 17 kV
